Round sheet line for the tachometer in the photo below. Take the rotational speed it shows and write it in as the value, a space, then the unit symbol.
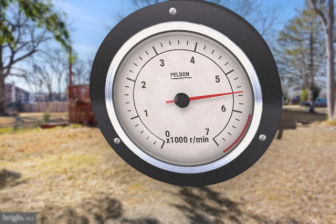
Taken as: 5500 rpm
